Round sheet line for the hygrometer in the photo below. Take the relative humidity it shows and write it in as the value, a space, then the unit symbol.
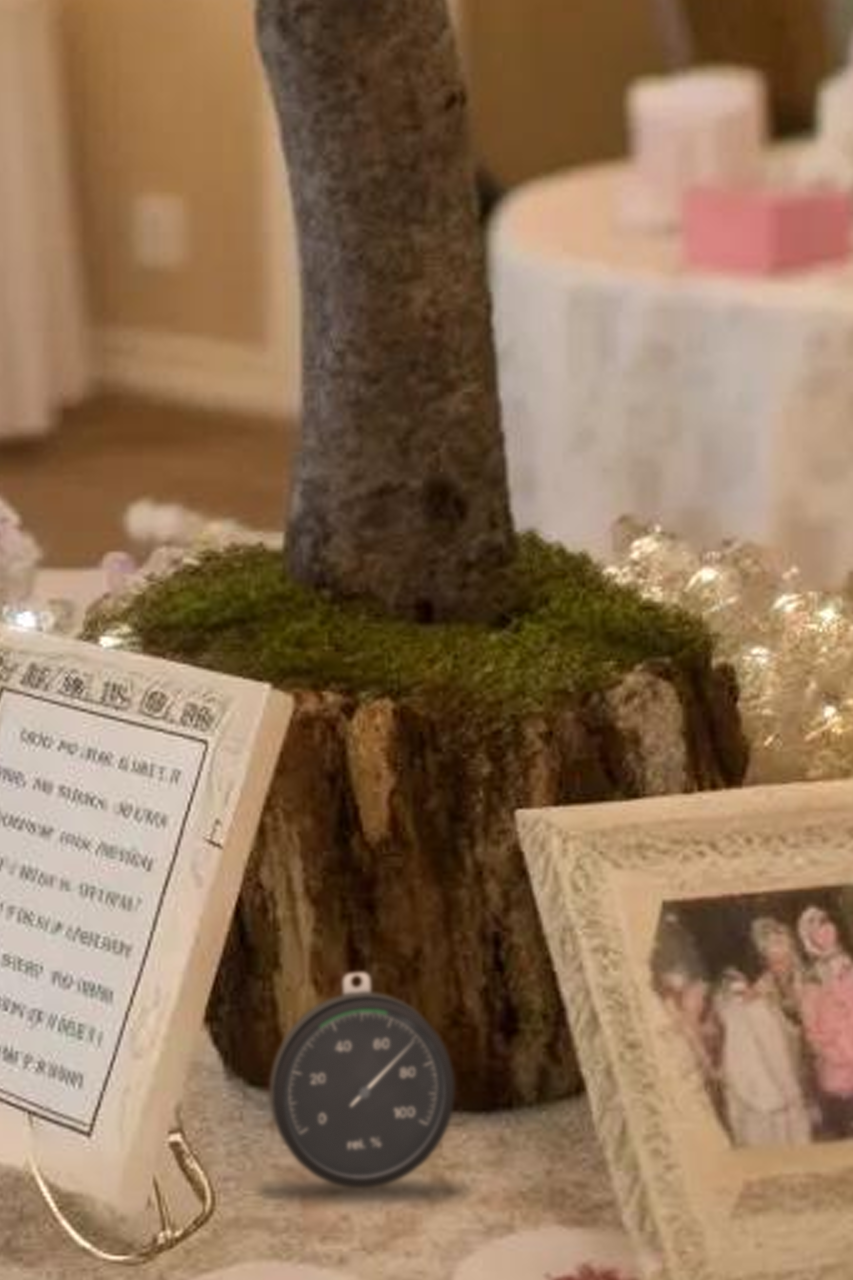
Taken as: 70 %
